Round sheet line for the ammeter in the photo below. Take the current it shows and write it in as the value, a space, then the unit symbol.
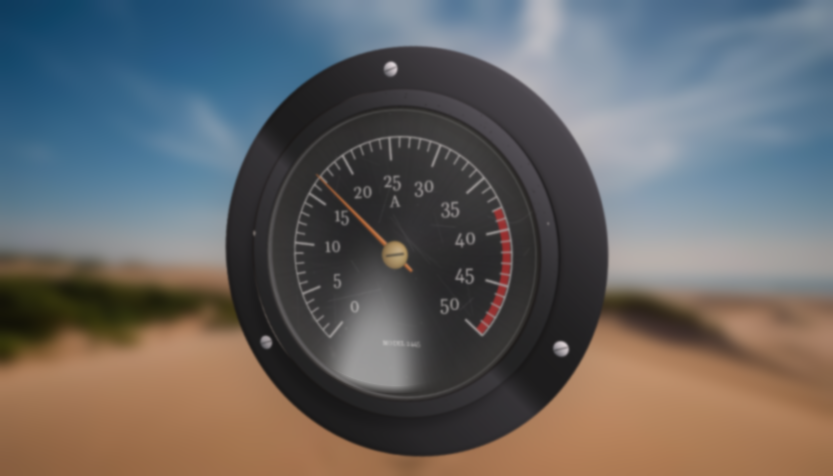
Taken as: 17 A
